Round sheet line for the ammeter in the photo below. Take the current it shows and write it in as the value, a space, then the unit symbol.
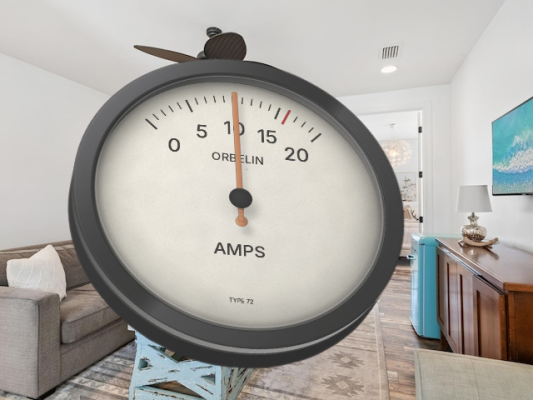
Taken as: 10 A
